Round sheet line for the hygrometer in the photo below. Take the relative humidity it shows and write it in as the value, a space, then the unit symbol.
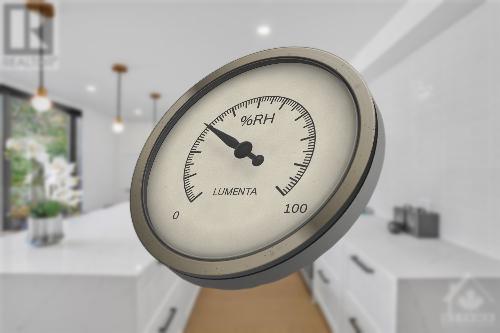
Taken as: 30 %
